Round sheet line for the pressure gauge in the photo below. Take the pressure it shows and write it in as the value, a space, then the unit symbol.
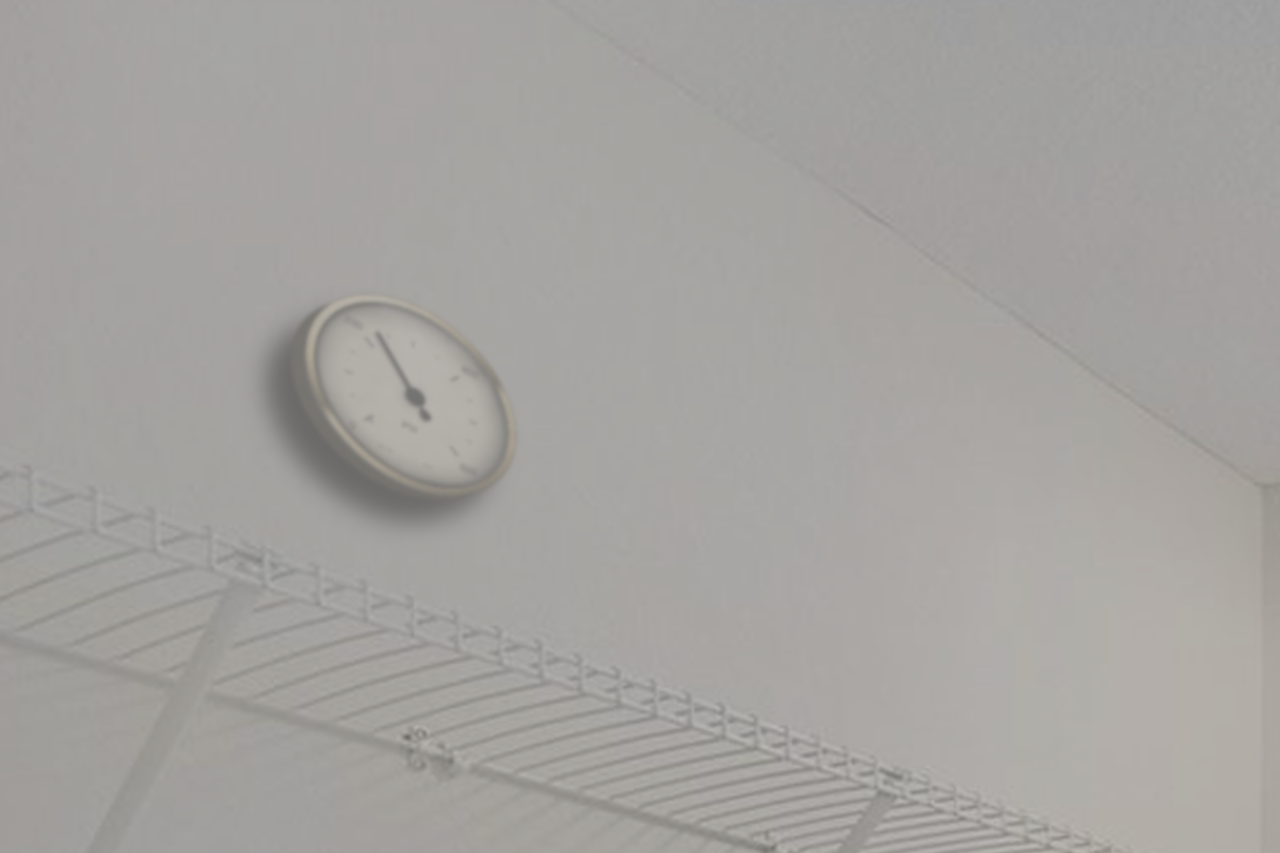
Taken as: 225 psi
